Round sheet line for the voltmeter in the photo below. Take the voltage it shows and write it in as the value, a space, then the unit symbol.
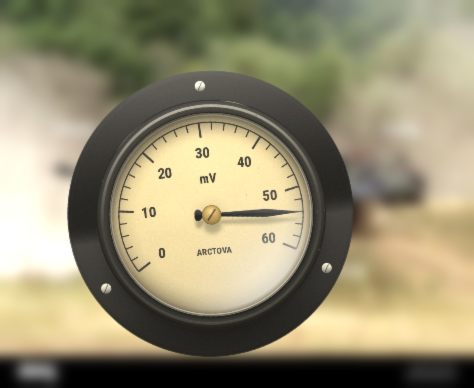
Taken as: 54 mV
